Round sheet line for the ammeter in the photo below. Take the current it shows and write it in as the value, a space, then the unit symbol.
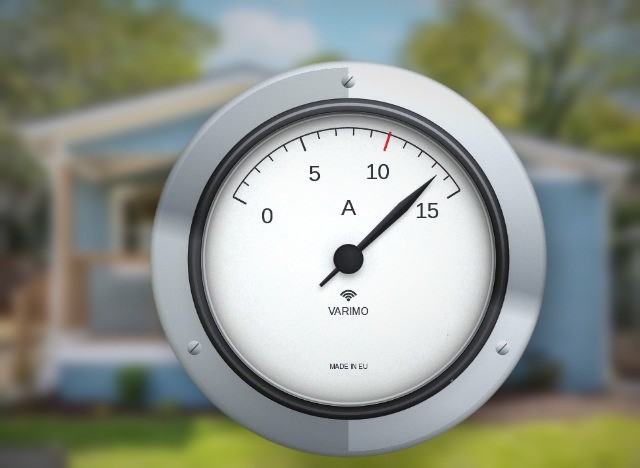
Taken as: 13.5 A
